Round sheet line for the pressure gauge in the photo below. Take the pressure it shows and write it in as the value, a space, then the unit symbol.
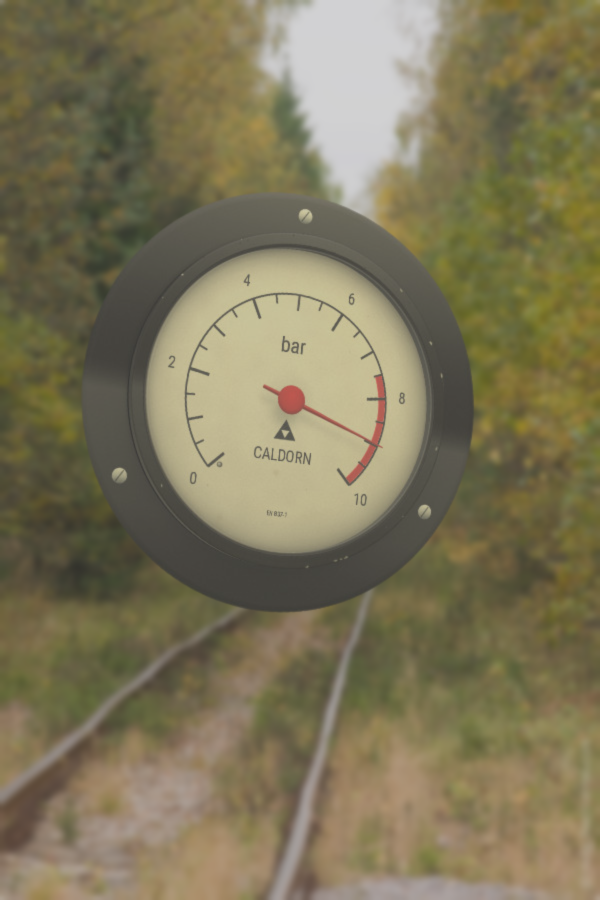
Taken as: 9 bar
